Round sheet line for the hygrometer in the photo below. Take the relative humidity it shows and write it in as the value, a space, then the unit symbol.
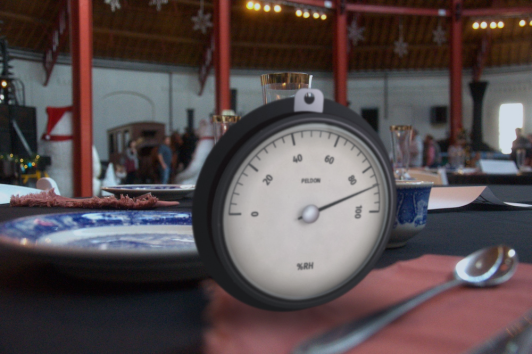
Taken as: 88 %
